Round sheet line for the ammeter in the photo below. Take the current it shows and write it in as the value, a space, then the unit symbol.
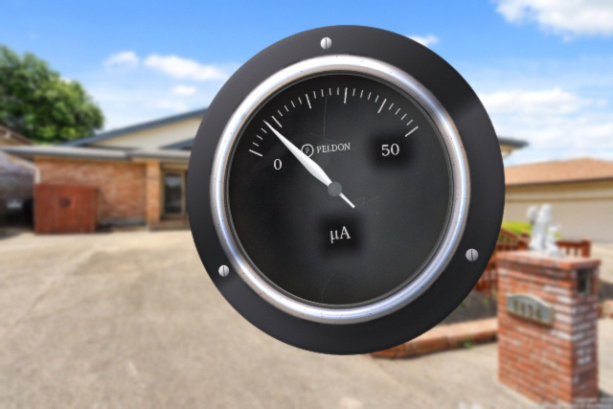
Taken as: 8 µA
